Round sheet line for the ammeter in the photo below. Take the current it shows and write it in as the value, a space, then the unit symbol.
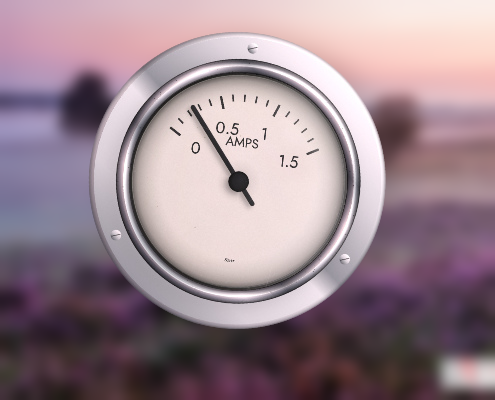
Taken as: 0.25 A
